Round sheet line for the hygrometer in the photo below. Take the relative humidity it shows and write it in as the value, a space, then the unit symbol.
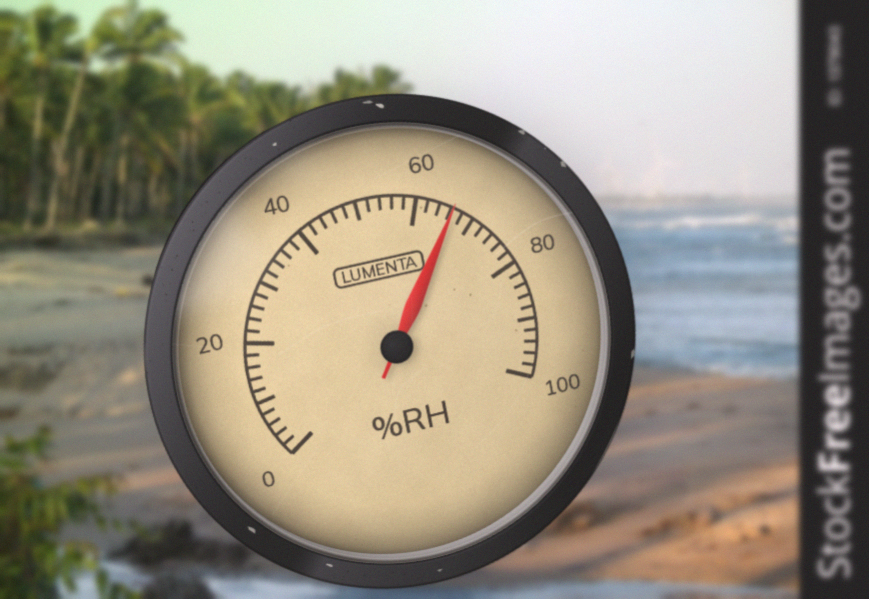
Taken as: 66 %
